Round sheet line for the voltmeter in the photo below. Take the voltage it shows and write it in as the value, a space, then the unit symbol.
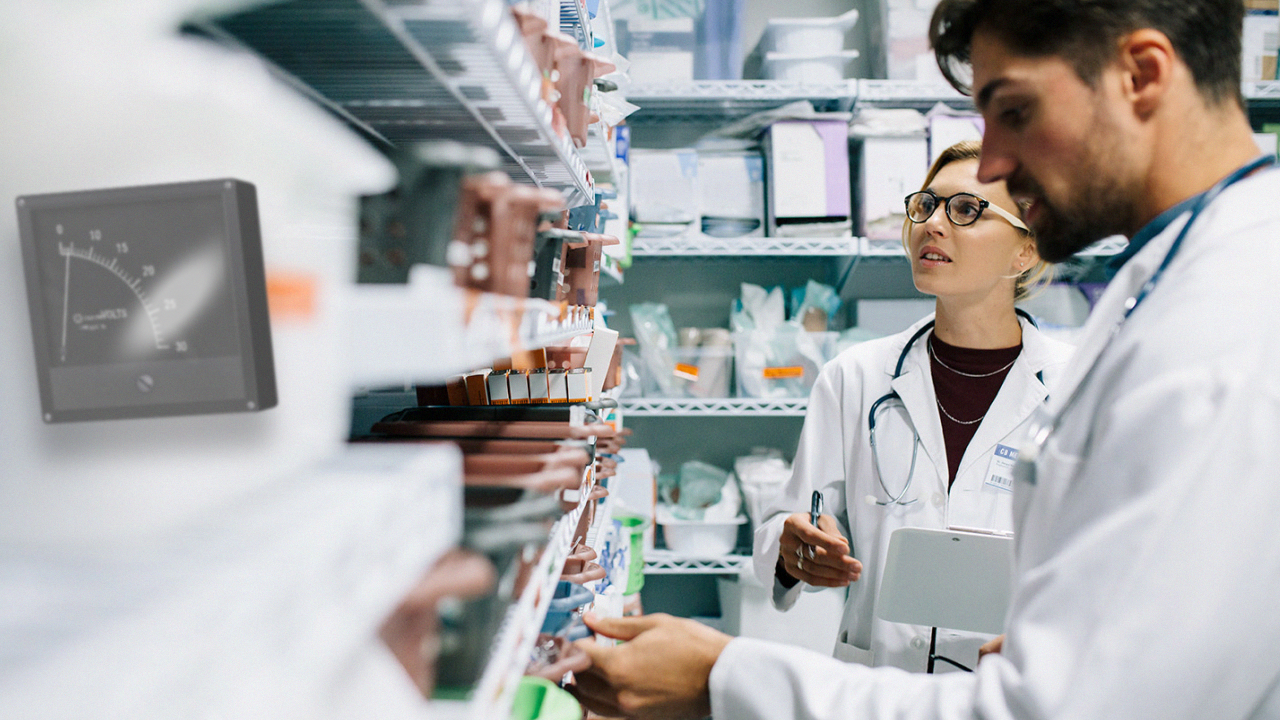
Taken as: 5 V
